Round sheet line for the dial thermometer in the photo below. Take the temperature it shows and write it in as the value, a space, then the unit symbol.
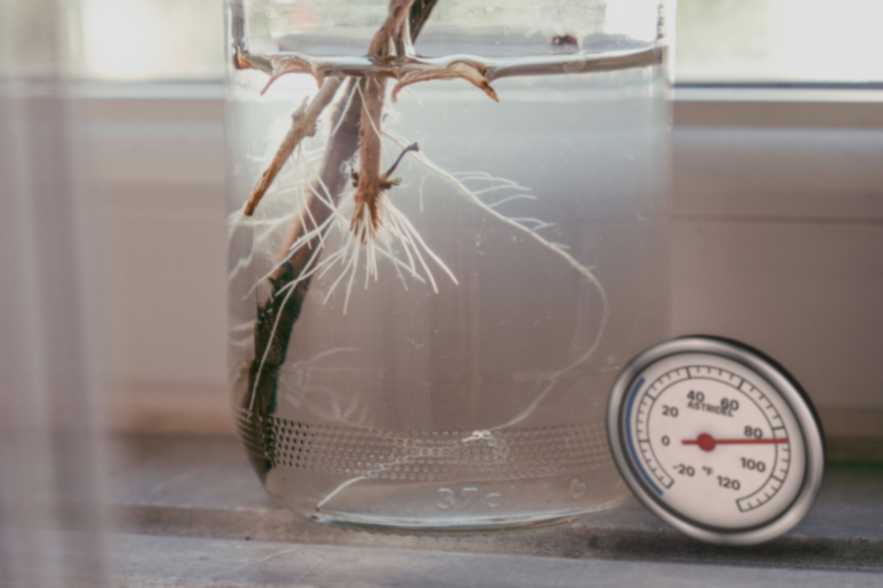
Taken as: 84 °F
